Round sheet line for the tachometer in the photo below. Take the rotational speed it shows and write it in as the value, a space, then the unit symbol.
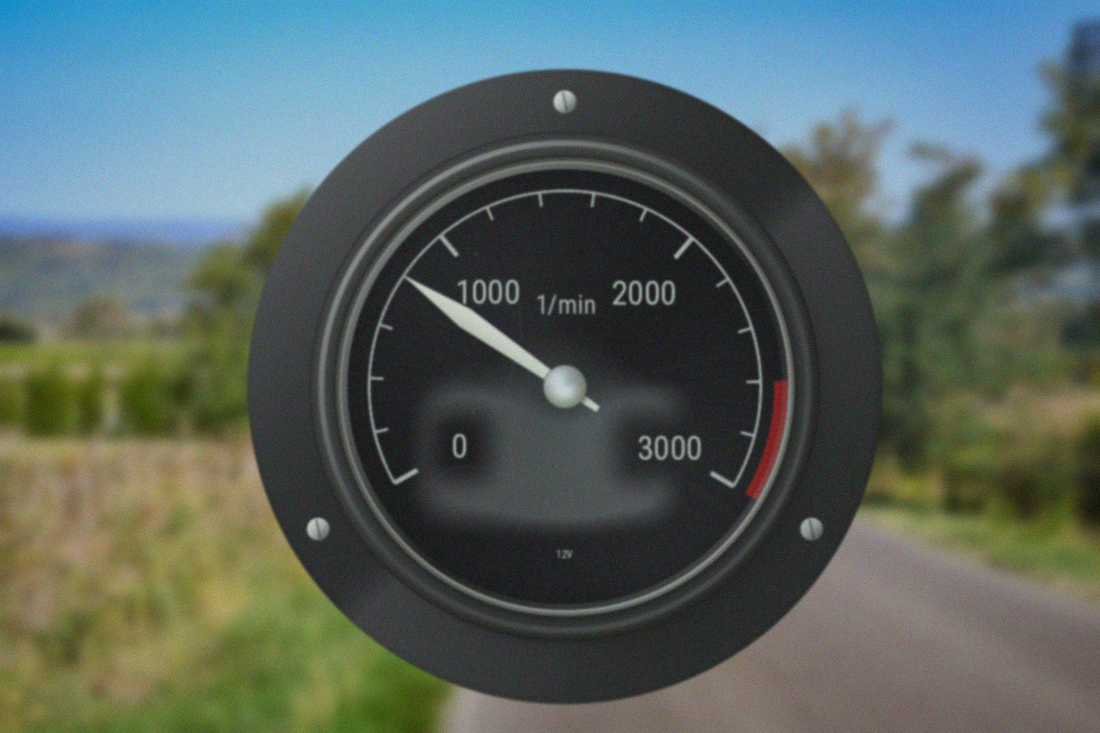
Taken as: 800 rpm
